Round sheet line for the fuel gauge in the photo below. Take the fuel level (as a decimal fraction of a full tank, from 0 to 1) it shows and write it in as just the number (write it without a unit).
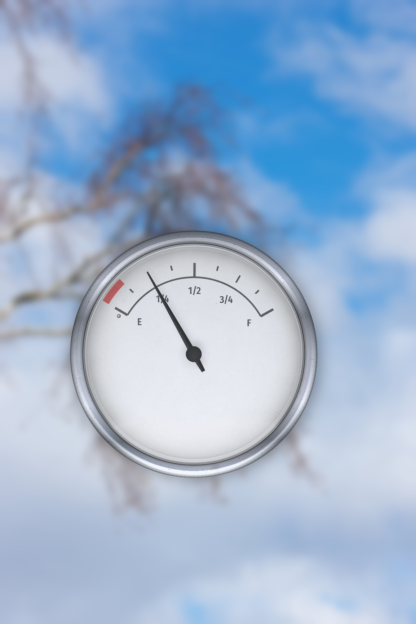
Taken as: 0.25
